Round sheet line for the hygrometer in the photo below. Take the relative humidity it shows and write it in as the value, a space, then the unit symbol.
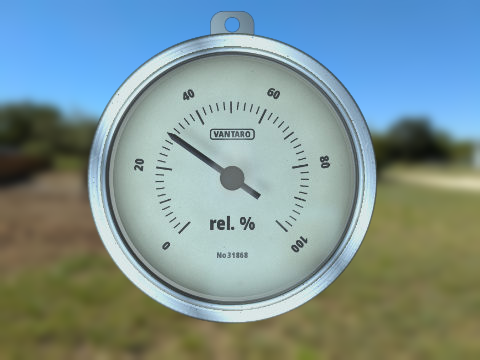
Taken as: 30 %
